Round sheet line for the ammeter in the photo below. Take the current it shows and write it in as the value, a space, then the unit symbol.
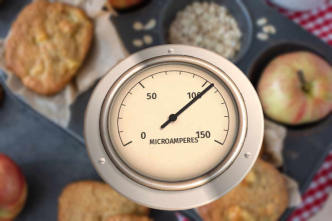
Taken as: 105 µA
